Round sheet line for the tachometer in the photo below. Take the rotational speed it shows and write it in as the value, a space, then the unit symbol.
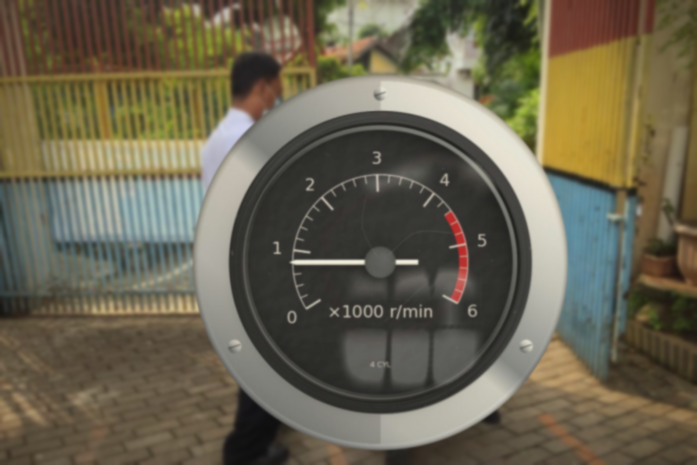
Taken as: 800 rpm
